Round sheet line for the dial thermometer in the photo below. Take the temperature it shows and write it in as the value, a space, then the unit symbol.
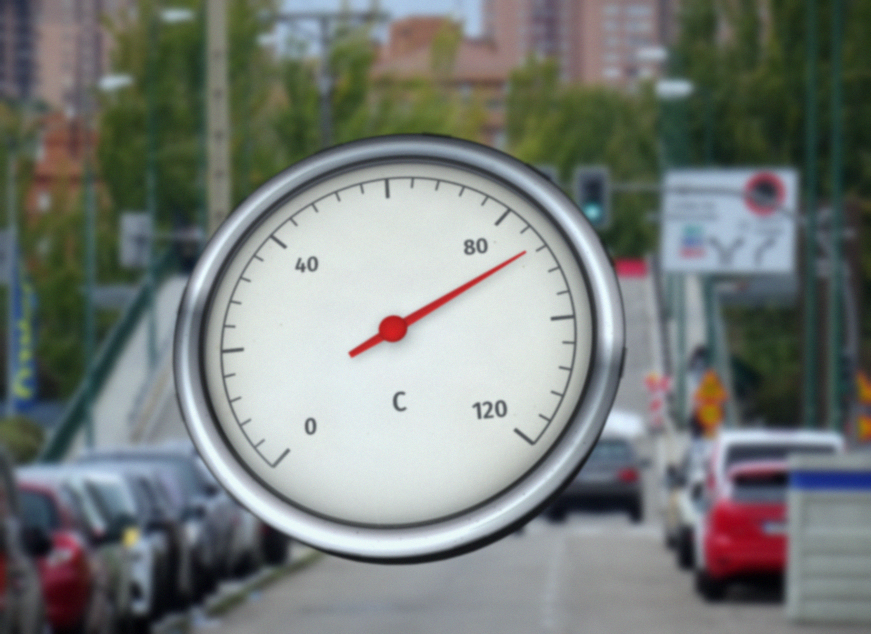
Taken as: 88 °C
